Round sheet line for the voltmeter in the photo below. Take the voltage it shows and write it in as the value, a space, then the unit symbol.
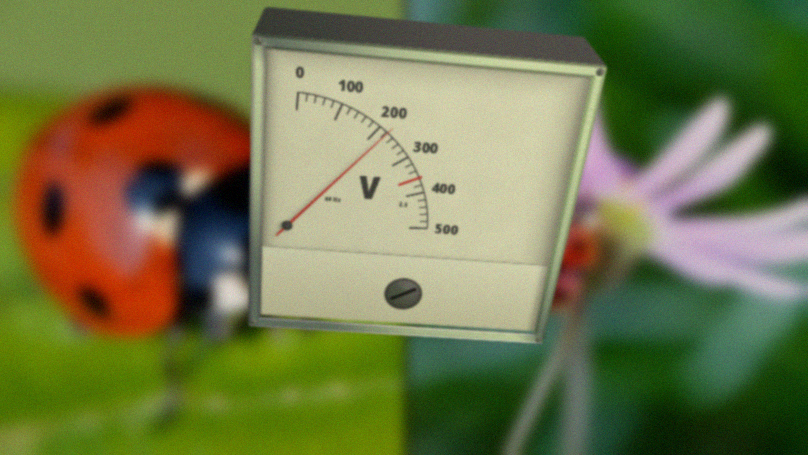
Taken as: 220 V
